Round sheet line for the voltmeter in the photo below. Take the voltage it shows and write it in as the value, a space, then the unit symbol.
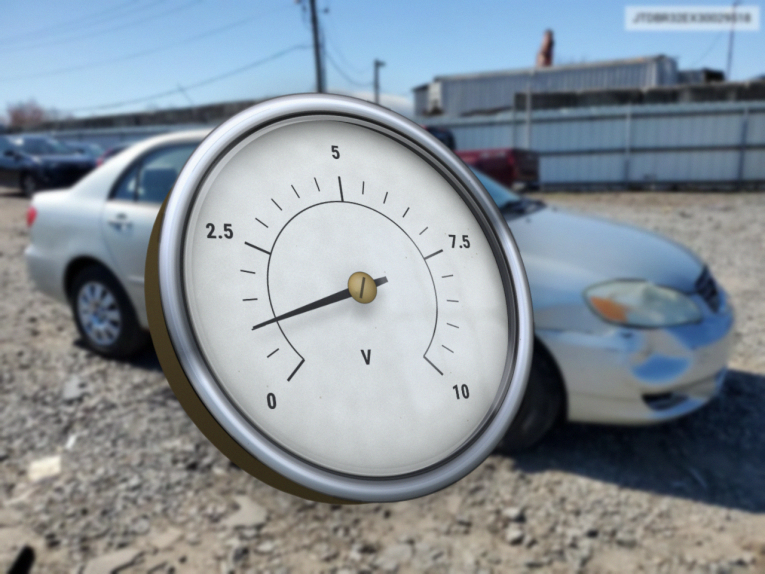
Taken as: 1 V
